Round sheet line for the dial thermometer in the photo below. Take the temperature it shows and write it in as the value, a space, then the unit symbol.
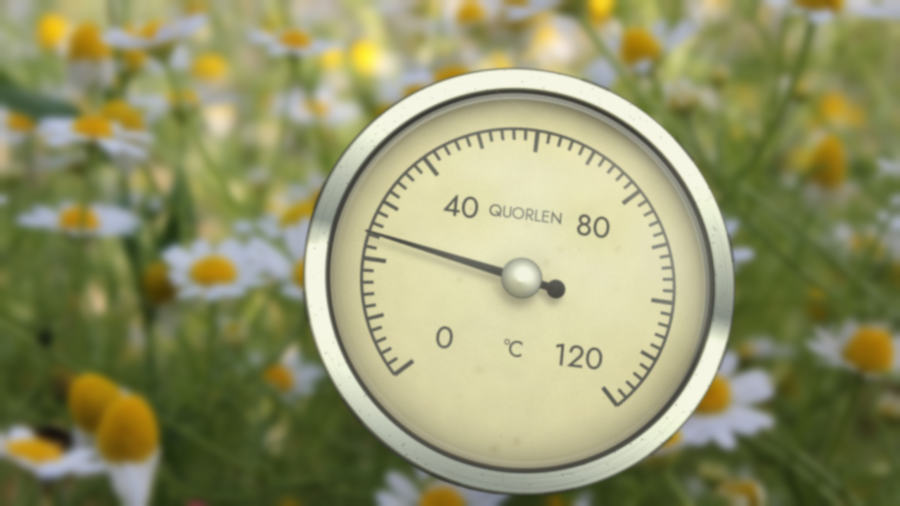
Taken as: 24 °C
